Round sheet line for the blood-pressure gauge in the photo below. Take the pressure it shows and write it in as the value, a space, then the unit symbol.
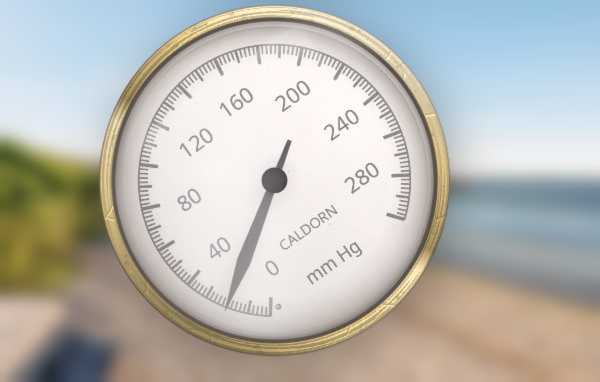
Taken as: 20 mmHg
